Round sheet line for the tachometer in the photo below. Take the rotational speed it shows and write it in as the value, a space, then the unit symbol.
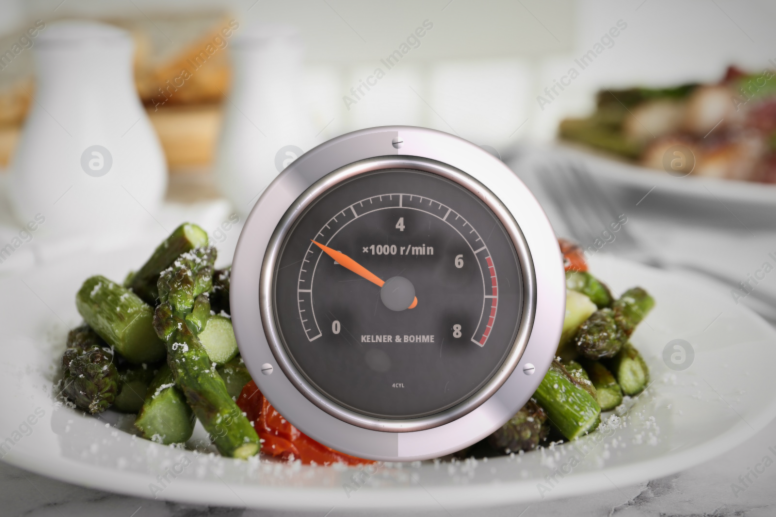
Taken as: 2000 rpm
